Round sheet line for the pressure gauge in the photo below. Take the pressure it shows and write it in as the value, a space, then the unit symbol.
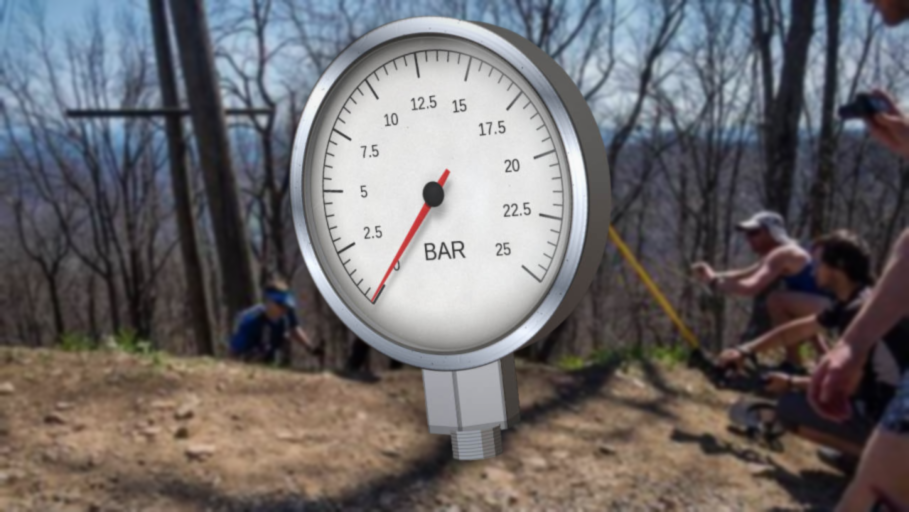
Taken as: 0 bar
